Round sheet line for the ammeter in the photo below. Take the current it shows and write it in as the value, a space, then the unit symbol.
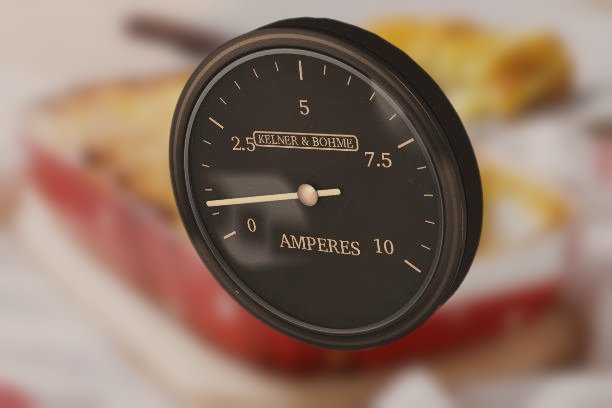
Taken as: 0.75 A
